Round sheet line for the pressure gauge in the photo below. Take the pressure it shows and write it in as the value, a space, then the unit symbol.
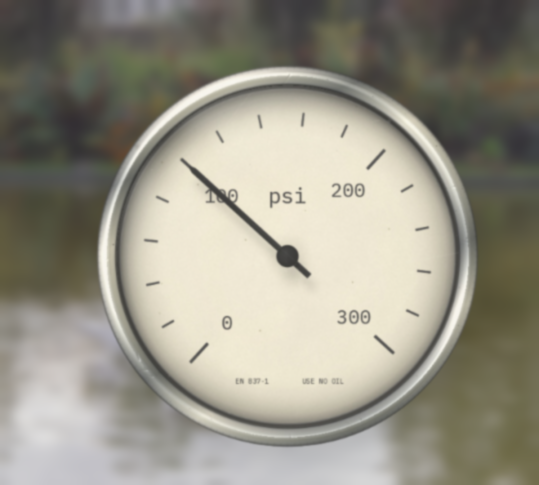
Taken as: 100 psi
